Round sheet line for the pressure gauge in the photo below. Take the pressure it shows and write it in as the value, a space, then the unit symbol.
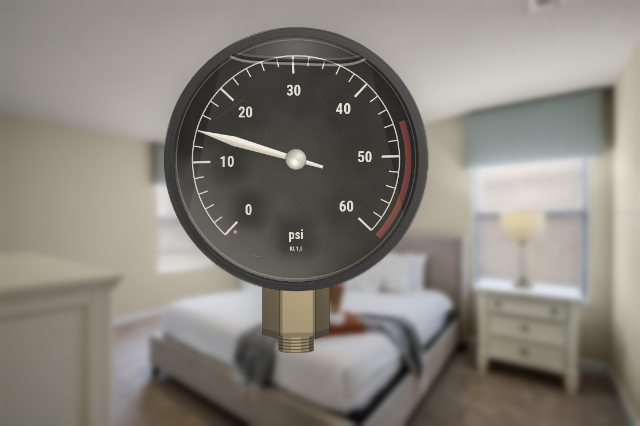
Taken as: 14 psi
